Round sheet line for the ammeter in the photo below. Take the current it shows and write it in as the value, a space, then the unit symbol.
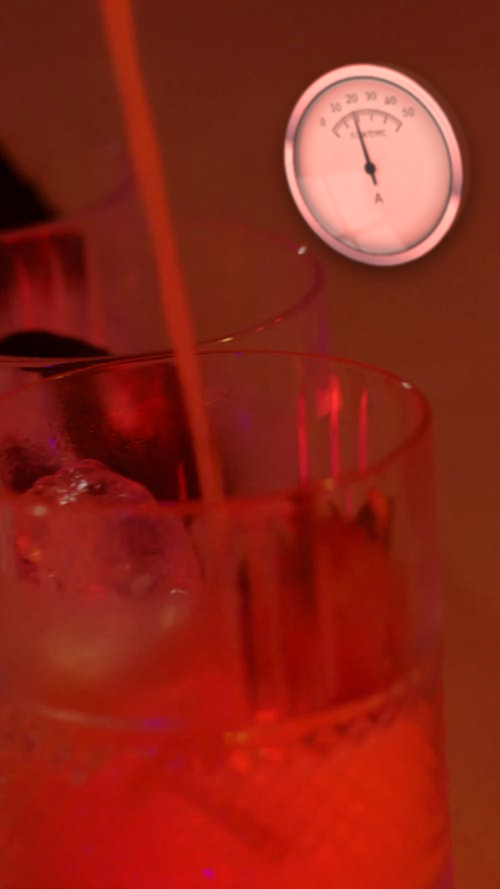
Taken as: 20 A
